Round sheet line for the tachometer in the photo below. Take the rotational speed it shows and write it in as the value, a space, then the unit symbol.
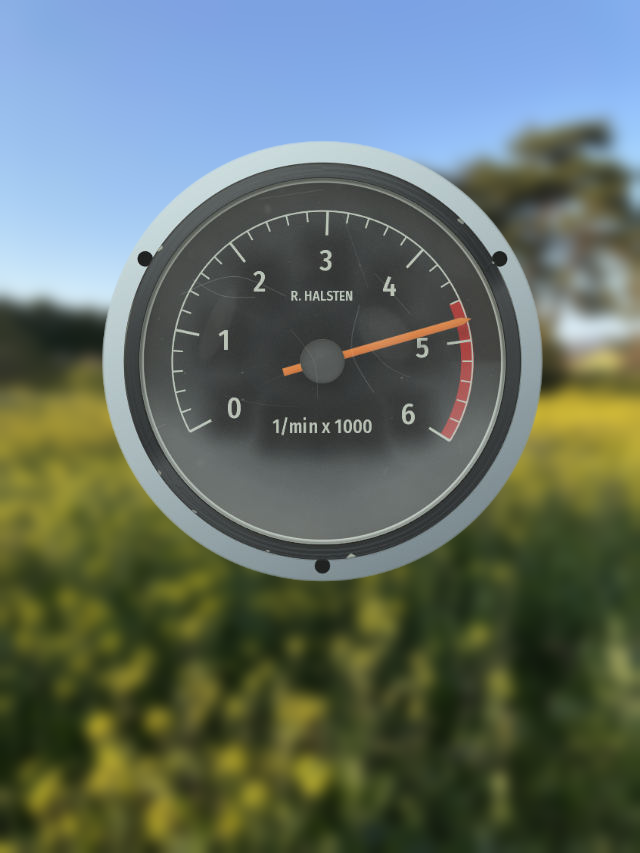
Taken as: 4800 rpm
